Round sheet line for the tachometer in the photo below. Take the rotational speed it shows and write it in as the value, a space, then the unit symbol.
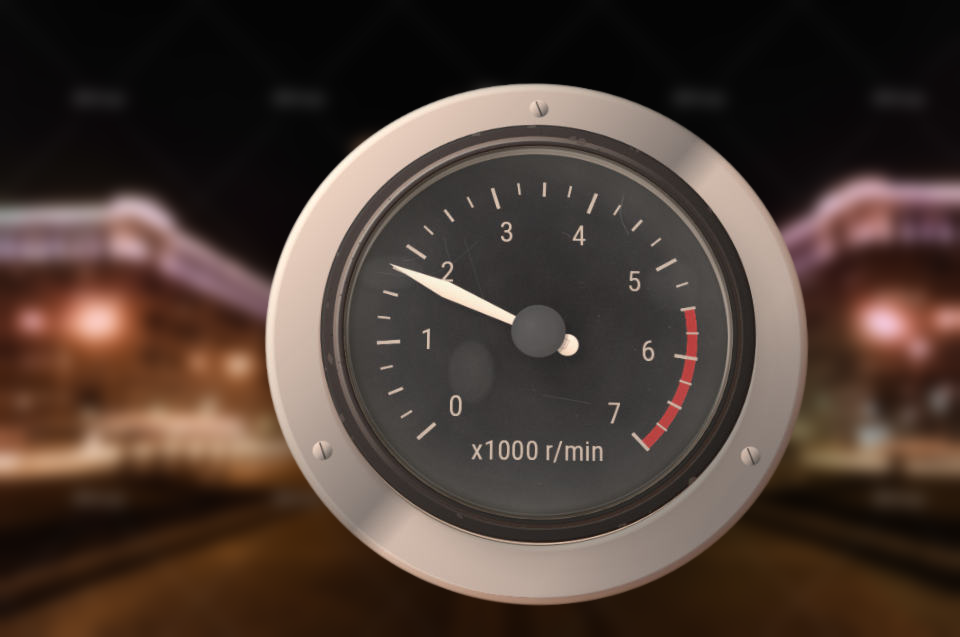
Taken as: 1750 rpm
